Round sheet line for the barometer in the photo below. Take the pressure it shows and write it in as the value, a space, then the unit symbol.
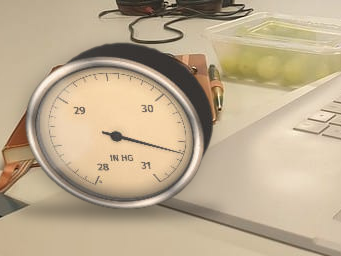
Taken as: 30.6 inHg
